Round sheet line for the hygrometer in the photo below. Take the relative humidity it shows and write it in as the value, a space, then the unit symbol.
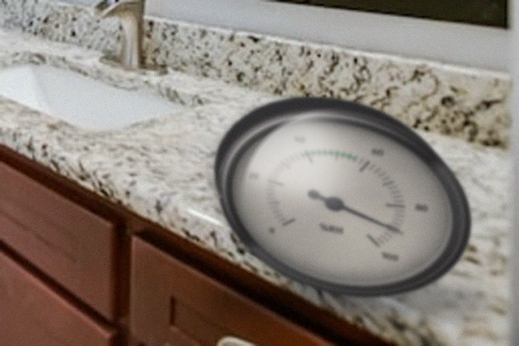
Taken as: 90 %
